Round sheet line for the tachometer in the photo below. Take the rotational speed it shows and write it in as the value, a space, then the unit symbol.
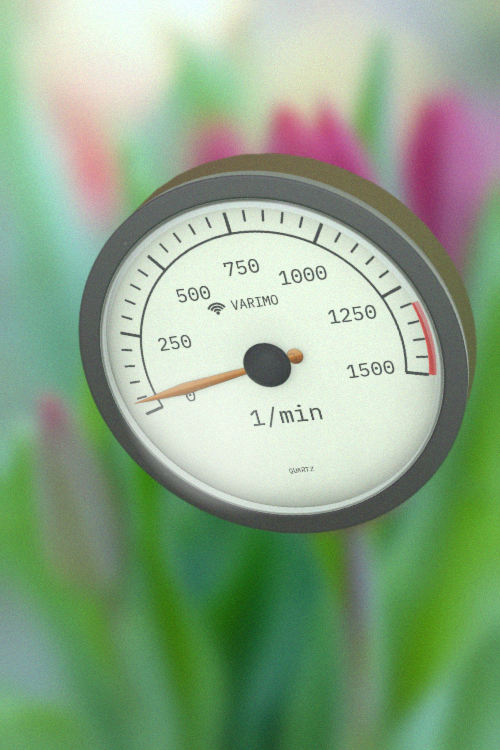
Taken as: 50 rpm
